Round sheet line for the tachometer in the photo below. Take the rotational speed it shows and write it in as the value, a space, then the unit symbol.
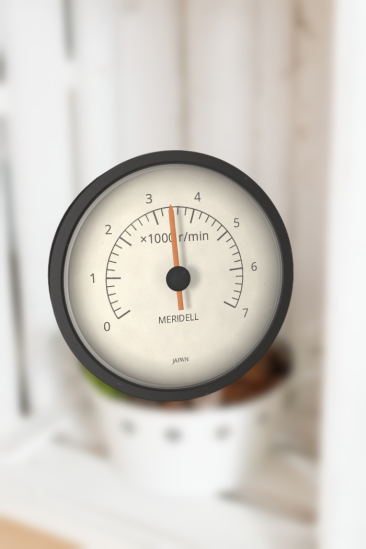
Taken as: 3400 rpm
